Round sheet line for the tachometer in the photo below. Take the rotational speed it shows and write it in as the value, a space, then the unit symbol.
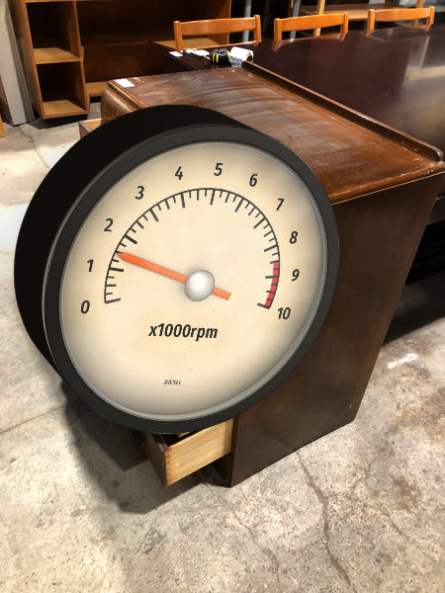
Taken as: 1500 rpm
